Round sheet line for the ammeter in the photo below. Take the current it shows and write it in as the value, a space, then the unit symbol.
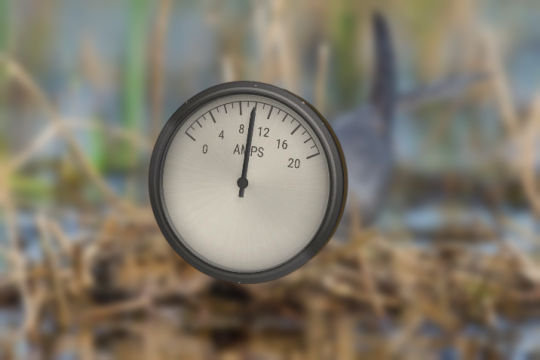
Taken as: 10 A
